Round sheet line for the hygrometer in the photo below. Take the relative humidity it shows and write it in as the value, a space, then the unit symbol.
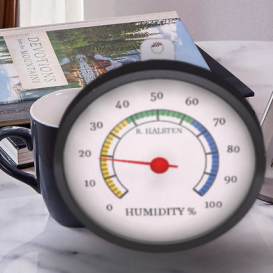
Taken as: 20 %
